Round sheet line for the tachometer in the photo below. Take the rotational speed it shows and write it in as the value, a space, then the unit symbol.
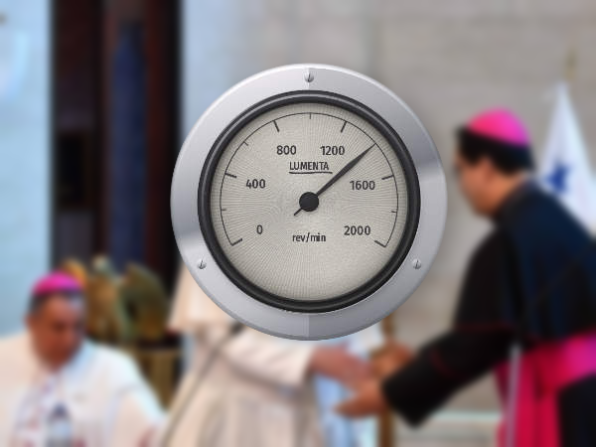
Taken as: 1400 rpm
